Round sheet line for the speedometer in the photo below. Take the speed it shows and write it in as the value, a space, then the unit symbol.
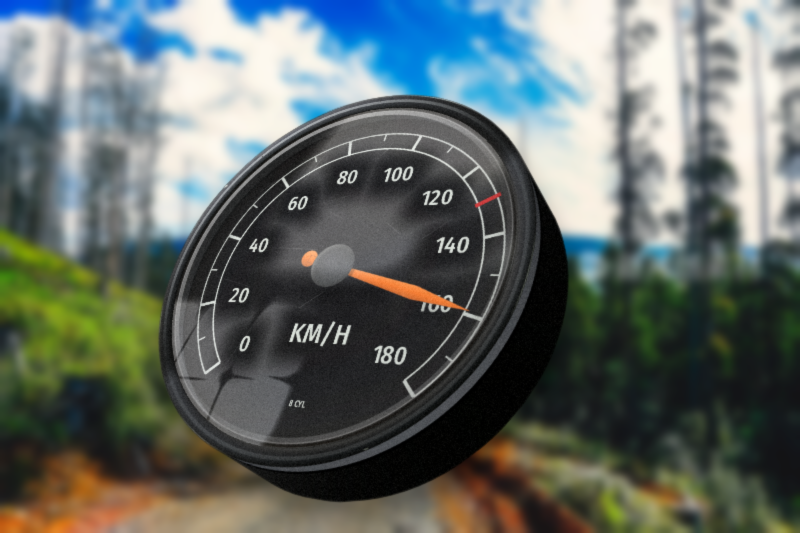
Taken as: 160 km/h
